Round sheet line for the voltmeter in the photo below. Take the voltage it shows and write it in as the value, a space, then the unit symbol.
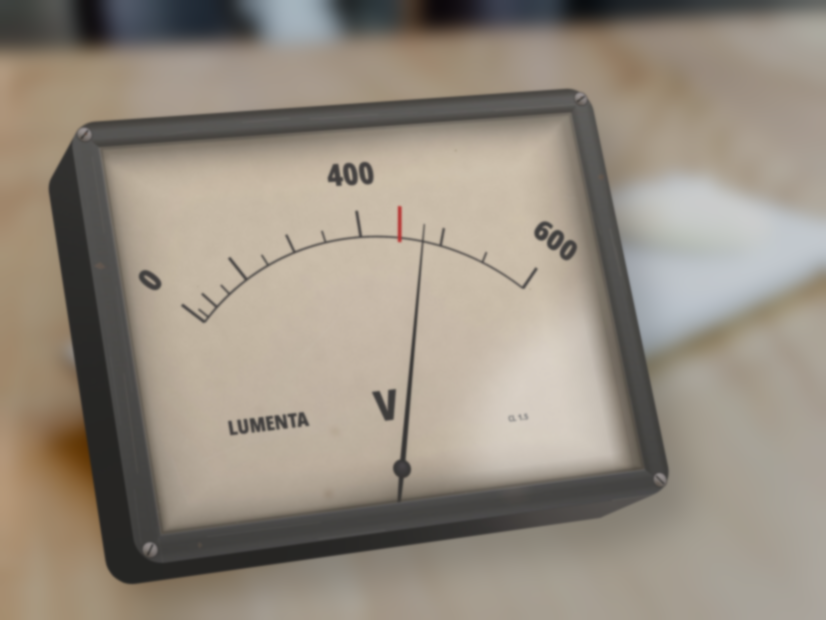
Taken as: 475 V
